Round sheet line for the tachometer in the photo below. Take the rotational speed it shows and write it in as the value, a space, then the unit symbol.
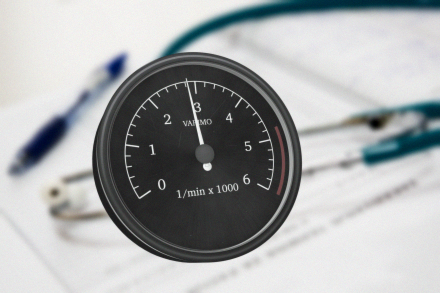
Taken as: 2800 rpm
